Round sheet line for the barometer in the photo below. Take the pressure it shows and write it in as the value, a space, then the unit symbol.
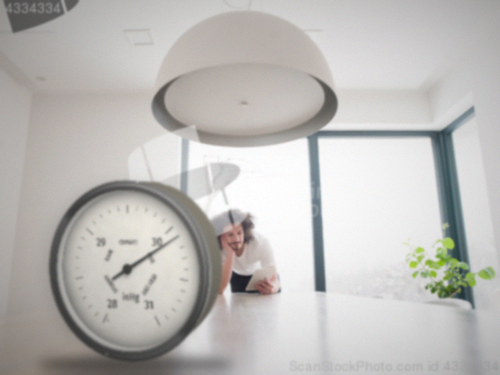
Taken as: 30.1 inHg
